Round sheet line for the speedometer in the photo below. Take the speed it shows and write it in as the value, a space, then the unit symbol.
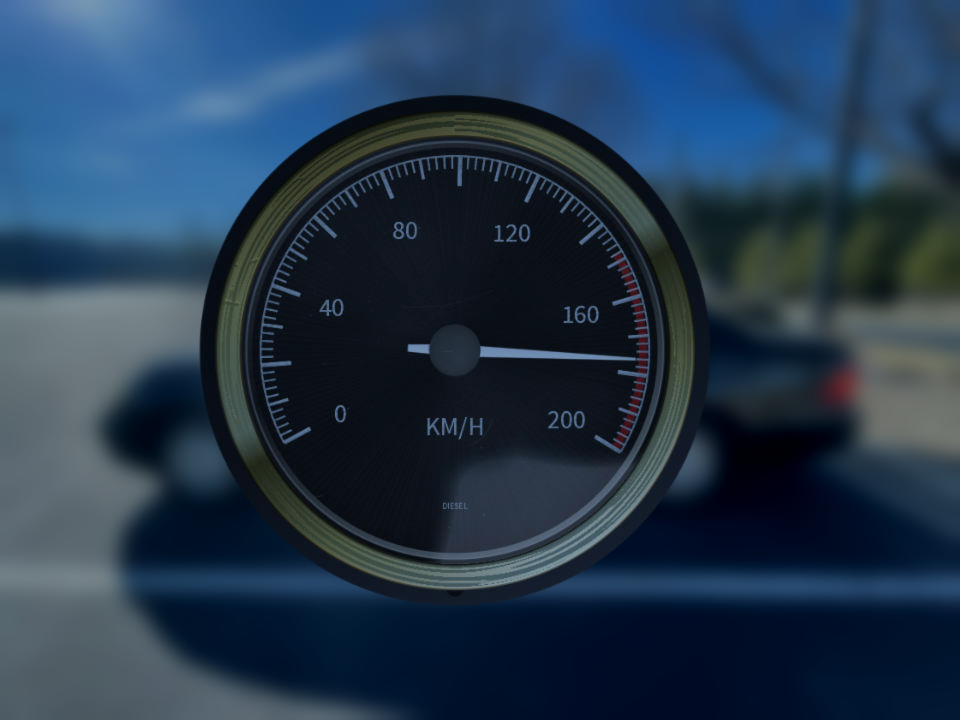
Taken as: 176 km/h
